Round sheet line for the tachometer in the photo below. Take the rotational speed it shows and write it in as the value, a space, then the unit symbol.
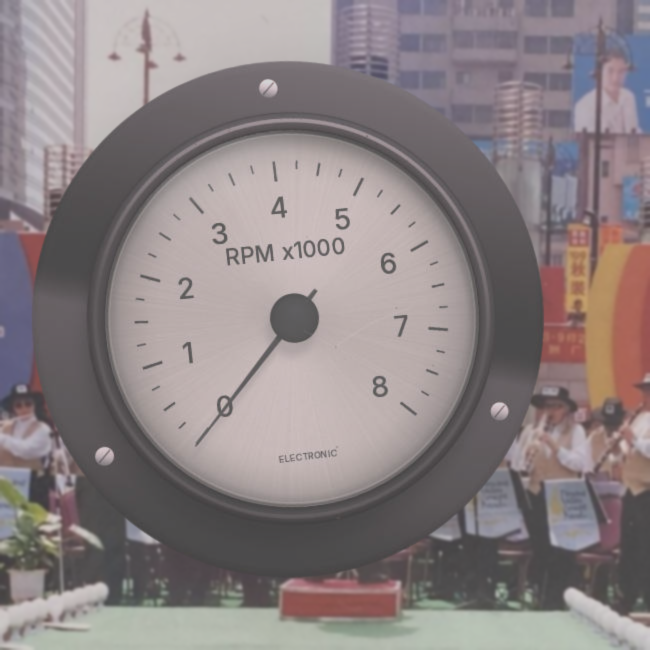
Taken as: 0 rpm
